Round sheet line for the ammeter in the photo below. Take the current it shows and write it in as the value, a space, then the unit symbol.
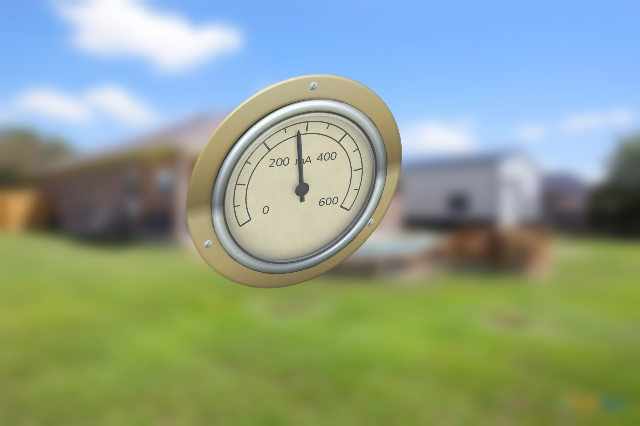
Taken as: 275 mA
